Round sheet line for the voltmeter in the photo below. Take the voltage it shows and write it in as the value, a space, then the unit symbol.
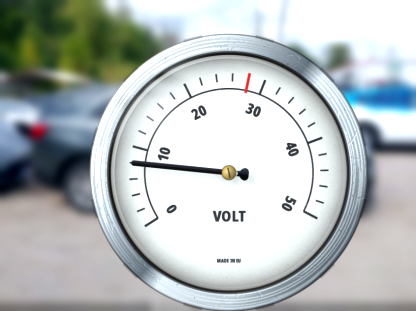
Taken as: 8 V
